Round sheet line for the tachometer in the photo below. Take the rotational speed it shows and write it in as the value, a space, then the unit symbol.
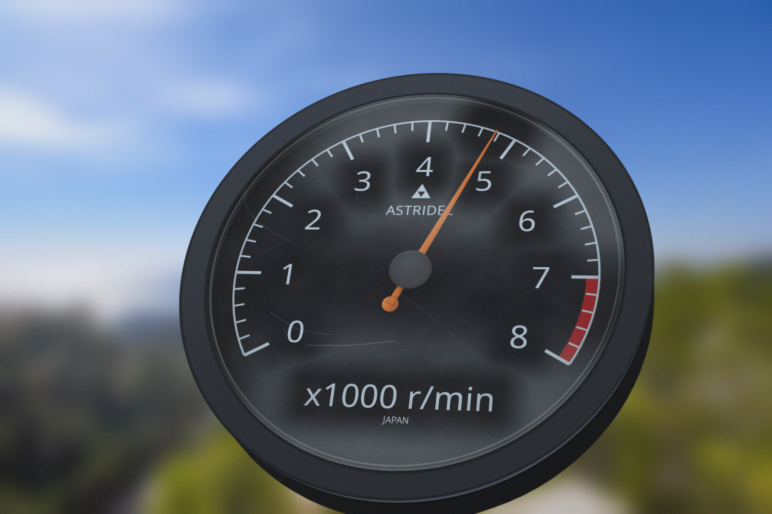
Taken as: 4800 rpm
